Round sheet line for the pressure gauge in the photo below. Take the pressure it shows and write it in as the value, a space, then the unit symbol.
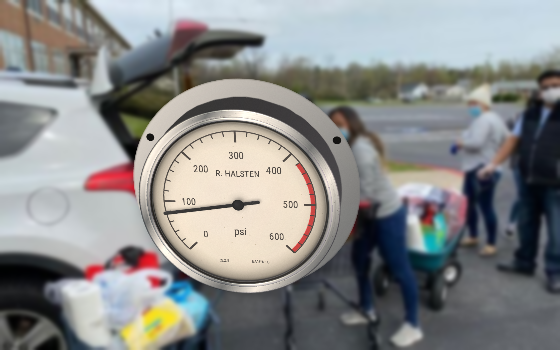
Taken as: 80 psi
